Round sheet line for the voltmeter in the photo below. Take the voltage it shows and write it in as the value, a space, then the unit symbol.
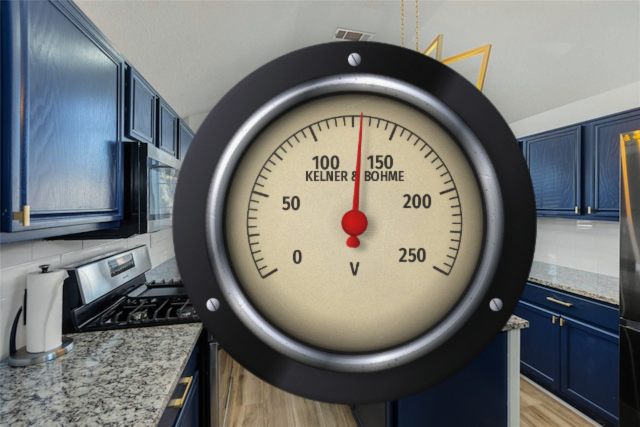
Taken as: 130 V
